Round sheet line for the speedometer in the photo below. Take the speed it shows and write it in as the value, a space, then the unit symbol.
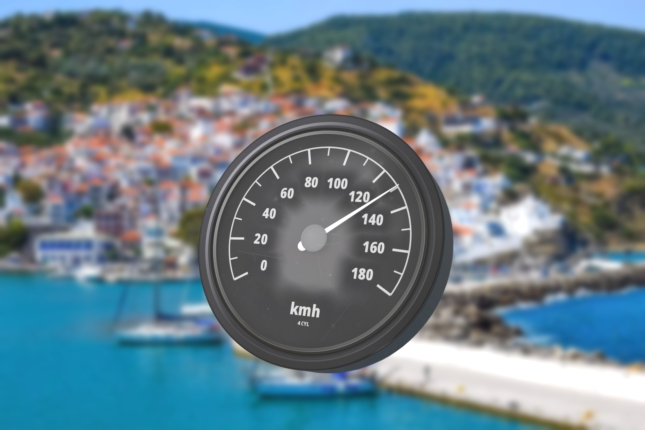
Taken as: 130 km/h
